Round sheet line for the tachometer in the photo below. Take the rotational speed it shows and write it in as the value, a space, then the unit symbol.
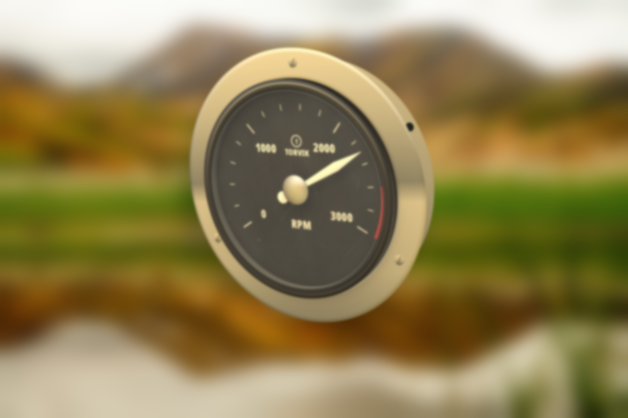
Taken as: 2300 rpm
